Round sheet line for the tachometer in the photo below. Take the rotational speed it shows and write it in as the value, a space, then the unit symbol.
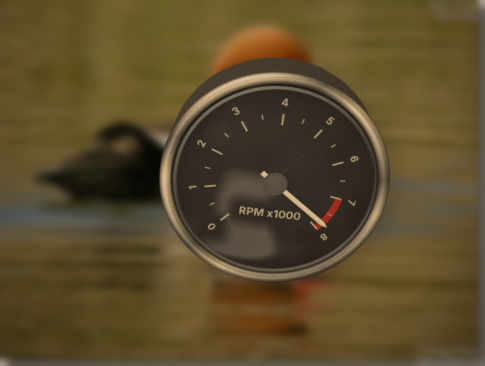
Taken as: 7750 rpm
